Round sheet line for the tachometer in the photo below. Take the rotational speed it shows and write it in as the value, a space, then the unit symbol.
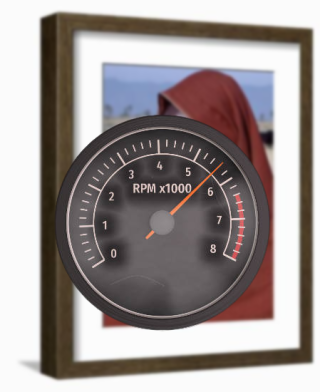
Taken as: 5600 rpm
